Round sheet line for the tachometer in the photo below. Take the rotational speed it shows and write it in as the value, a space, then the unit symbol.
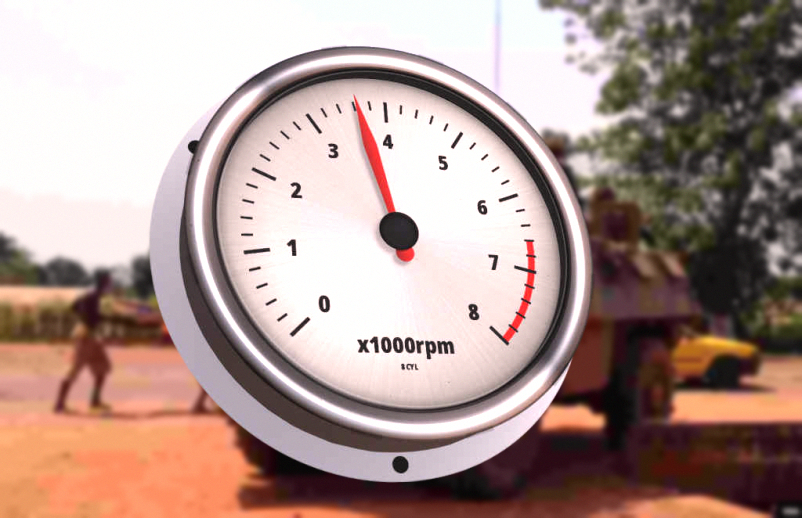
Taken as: 3600 rpm
